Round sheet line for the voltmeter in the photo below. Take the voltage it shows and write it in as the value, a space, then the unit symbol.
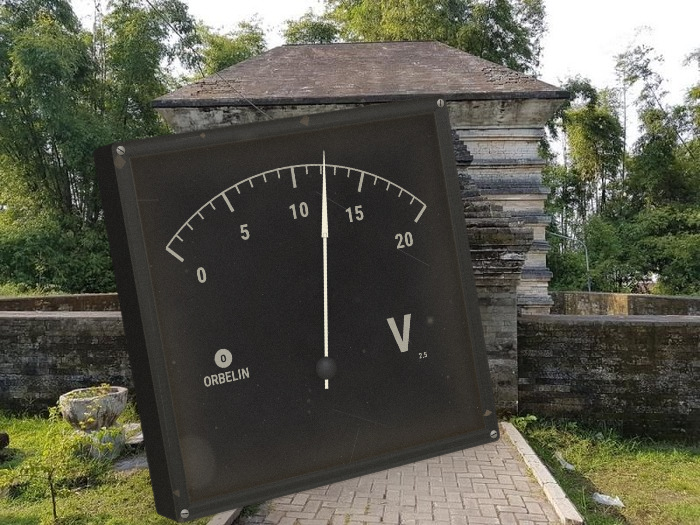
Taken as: 12 V
